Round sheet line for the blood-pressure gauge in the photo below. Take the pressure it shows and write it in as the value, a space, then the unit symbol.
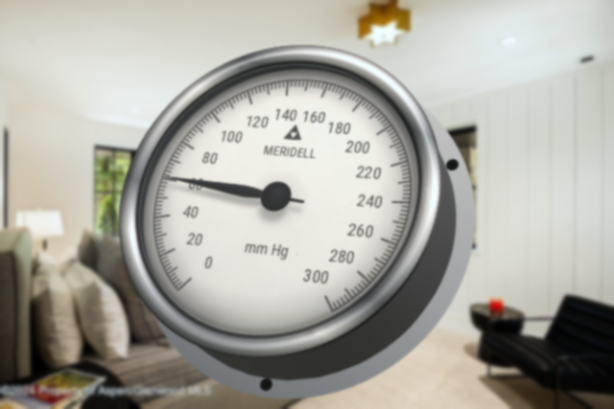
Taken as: 60 mmHg
